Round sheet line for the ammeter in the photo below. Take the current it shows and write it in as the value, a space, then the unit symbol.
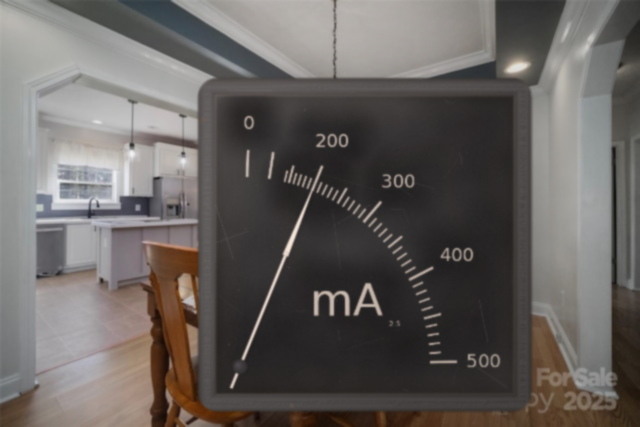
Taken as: 200 mA
